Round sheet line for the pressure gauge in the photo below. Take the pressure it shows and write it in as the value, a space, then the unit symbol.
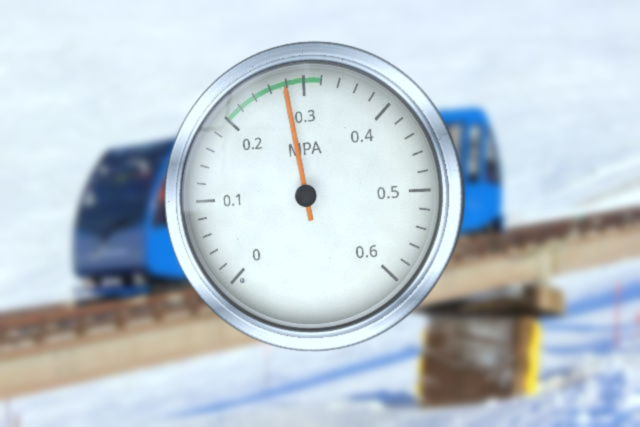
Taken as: 0.28 MPa
